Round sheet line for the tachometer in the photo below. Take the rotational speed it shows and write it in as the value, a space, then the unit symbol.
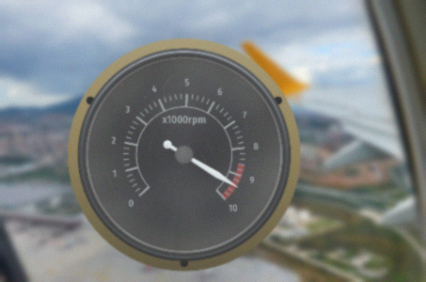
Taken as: 9400 rpm
